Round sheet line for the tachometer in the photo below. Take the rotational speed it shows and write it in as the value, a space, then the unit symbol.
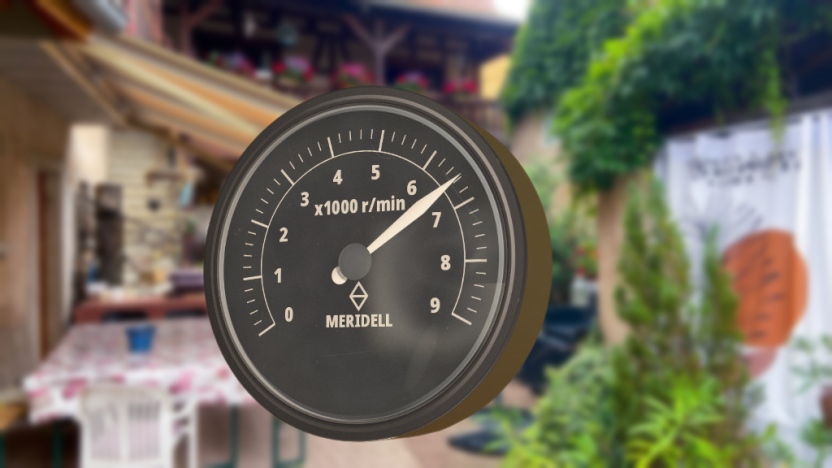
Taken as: 6600 rpm
